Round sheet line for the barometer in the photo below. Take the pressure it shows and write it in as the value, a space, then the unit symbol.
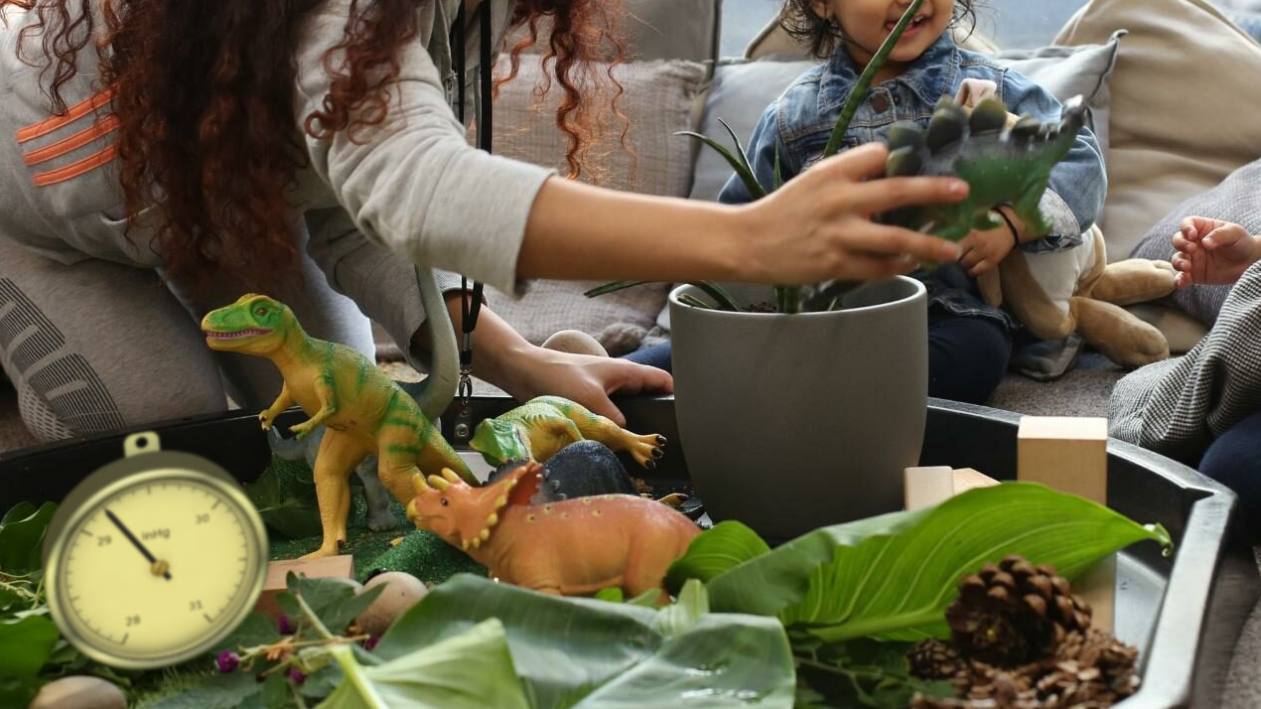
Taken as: 29.2 inHg
